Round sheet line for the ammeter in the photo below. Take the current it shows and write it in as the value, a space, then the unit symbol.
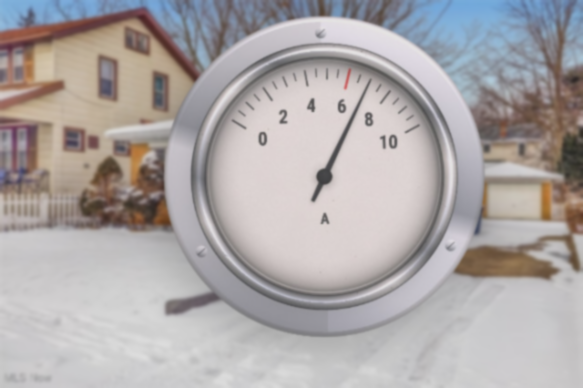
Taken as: 7 A
